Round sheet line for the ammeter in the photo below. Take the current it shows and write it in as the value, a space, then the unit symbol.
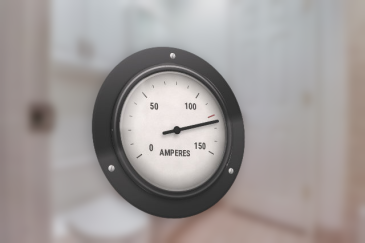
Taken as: 125 A
